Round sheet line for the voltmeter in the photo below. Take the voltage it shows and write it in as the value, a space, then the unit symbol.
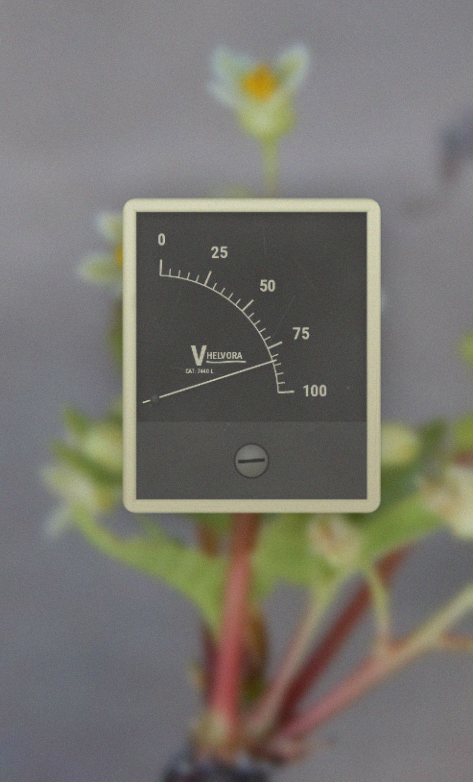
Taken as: 82.5 V
